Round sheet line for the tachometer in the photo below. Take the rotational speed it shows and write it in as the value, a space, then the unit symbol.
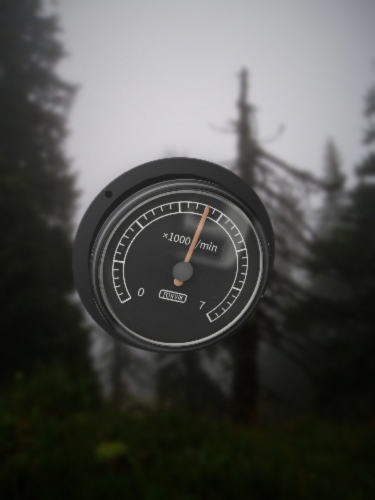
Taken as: 3600 rpm
